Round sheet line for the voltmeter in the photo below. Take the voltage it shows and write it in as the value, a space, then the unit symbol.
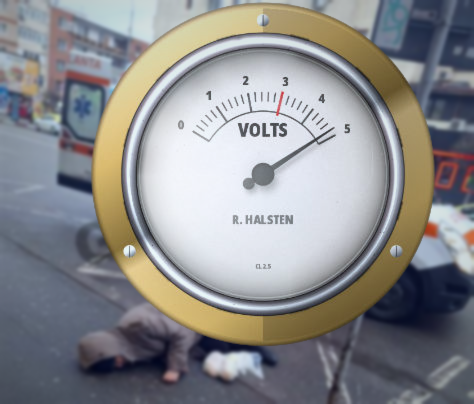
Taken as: 4.8 V
